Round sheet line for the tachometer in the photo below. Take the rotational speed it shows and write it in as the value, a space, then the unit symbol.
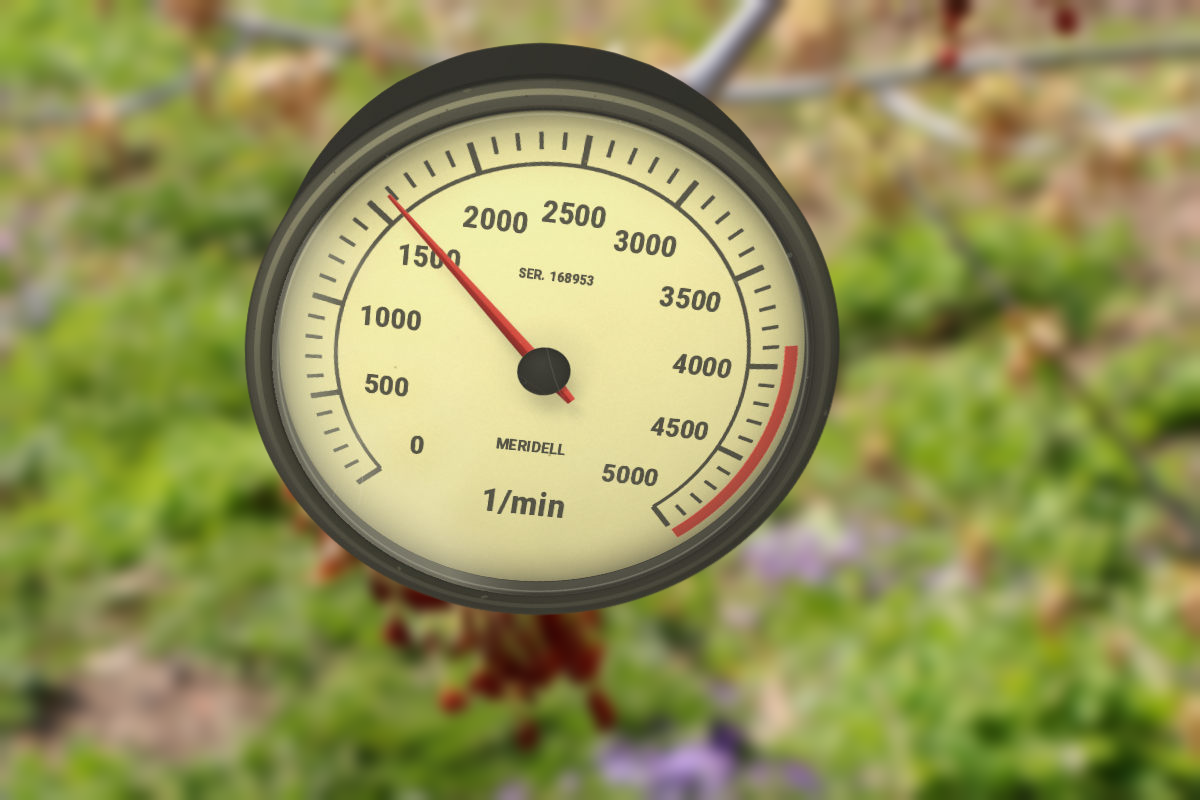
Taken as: 1600 rpm
